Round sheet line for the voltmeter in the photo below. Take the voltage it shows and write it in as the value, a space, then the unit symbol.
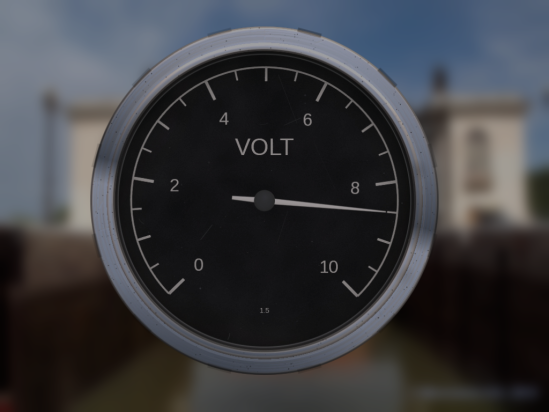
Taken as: 8.5 V
